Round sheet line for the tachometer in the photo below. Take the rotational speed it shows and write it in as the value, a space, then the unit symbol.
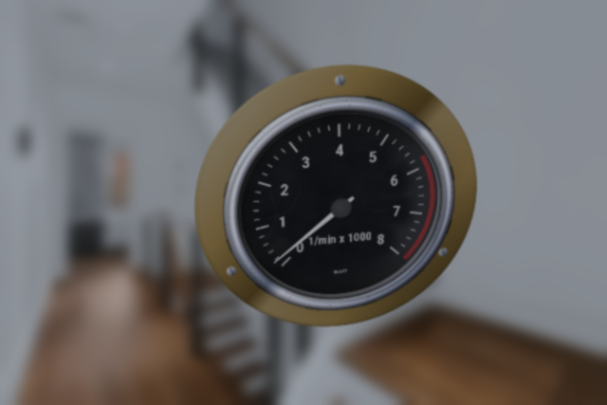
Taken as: 200 rpm
